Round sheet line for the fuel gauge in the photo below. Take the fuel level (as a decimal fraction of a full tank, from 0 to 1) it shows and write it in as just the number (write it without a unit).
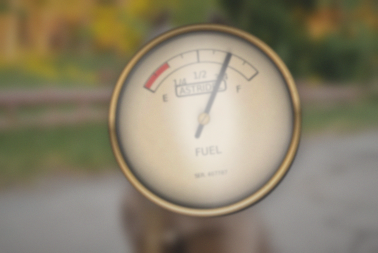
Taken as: 0.75
